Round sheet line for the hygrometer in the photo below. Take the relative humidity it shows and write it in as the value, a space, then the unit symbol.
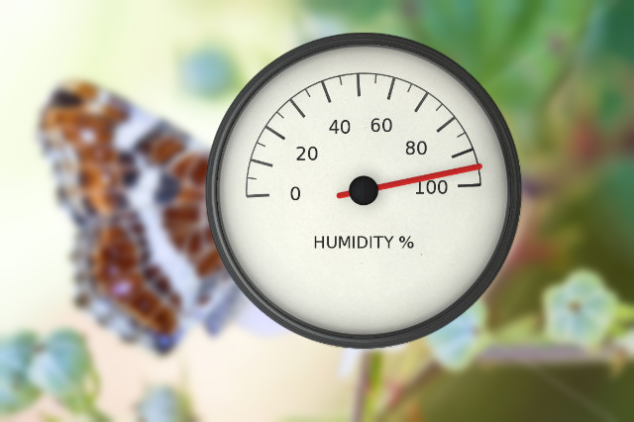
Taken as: 95 %
